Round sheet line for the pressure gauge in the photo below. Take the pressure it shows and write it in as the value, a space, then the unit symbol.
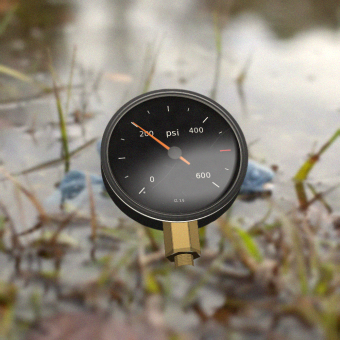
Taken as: 200 psi
